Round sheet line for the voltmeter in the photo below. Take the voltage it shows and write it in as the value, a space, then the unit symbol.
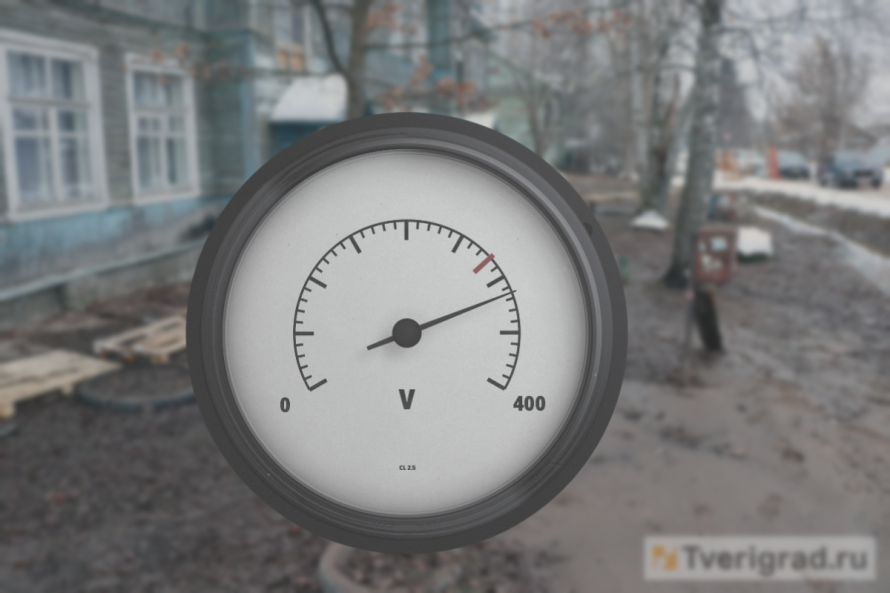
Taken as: 315 V
